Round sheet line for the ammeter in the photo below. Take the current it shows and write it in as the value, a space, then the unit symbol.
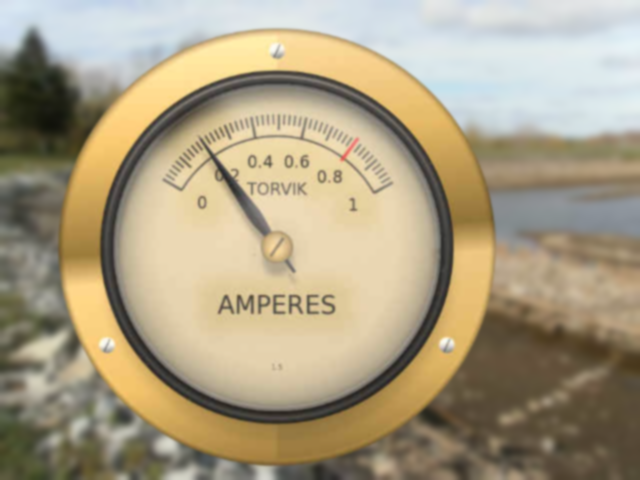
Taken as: 0.2 A
